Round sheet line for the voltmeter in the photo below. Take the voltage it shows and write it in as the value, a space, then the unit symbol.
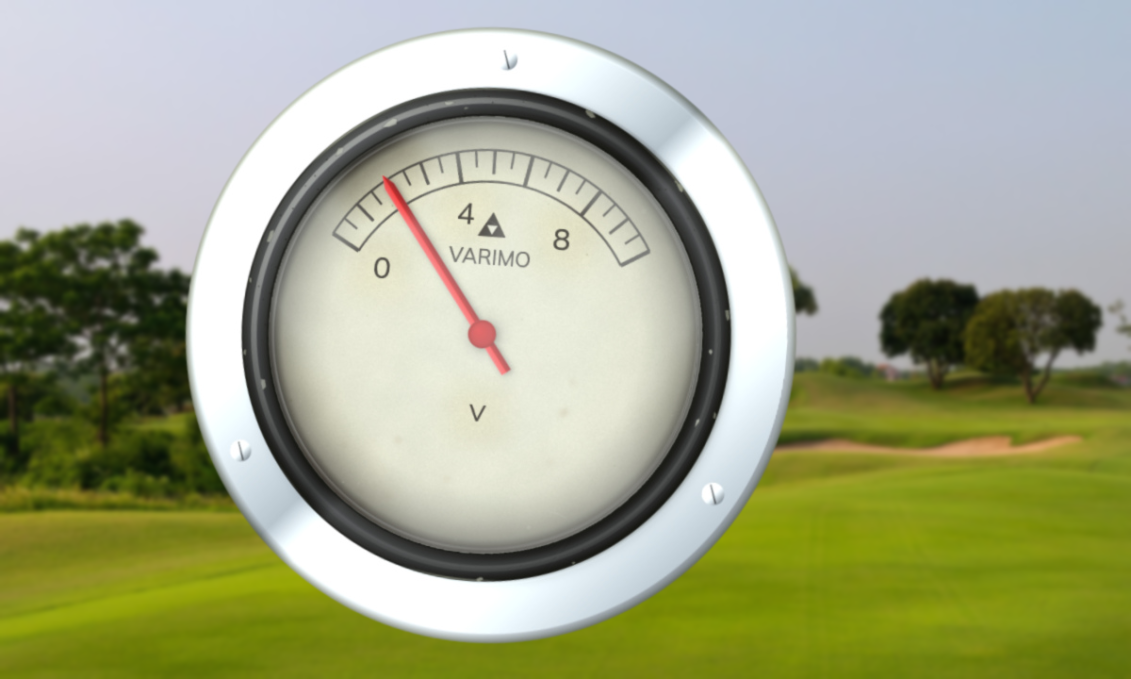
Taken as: 2 V
